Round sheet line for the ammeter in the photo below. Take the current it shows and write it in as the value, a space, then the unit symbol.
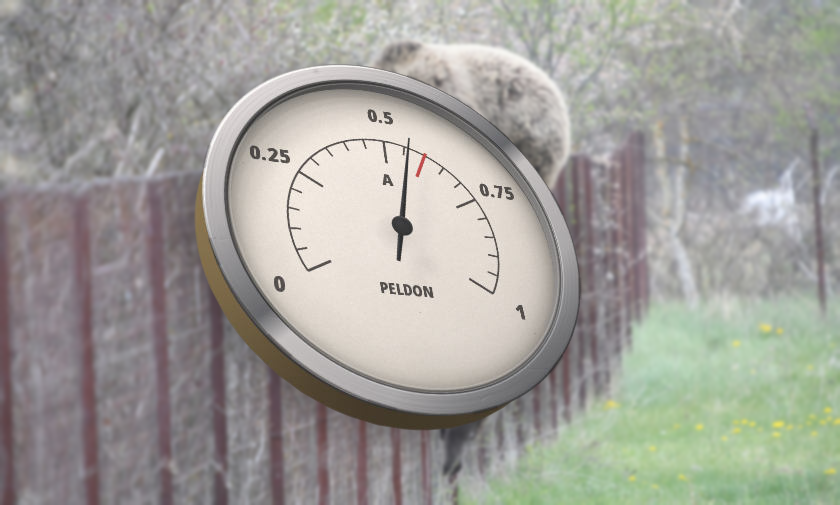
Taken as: 0.55 A
